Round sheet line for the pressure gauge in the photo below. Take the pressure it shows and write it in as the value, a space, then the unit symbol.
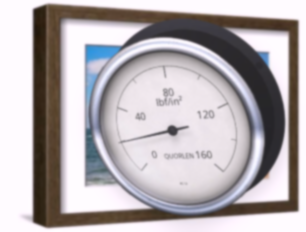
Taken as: 20 psi
